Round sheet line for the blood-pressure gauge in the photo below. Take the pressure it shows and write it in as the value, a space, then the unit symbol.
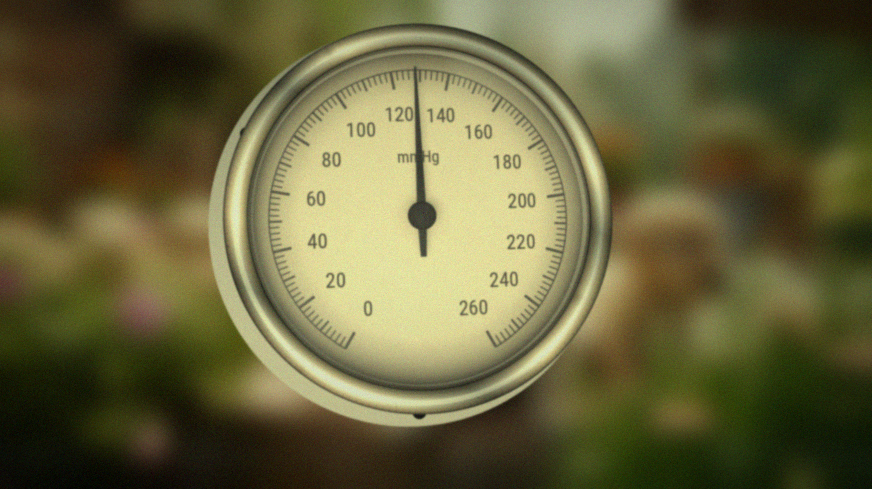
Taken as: 128 mmHg
